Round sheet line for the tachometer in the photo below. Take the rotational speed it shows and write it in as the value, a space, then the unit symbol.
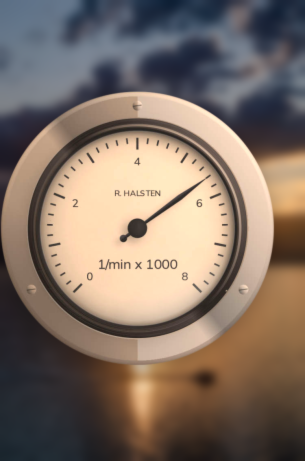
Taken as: 5600 rpm
